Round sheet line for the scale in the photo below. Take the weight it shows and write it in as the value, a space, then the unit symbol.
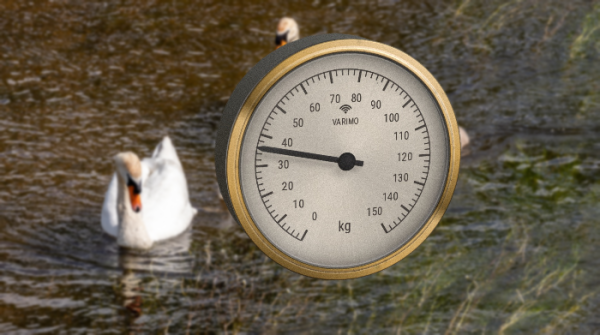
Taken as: 36 kg
